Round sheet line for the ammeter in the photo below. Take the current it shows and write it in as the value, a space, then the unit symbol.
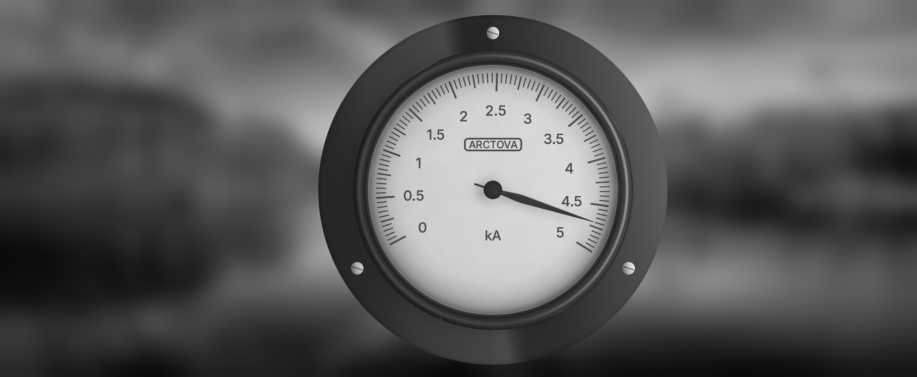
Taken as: 4.7 kA
